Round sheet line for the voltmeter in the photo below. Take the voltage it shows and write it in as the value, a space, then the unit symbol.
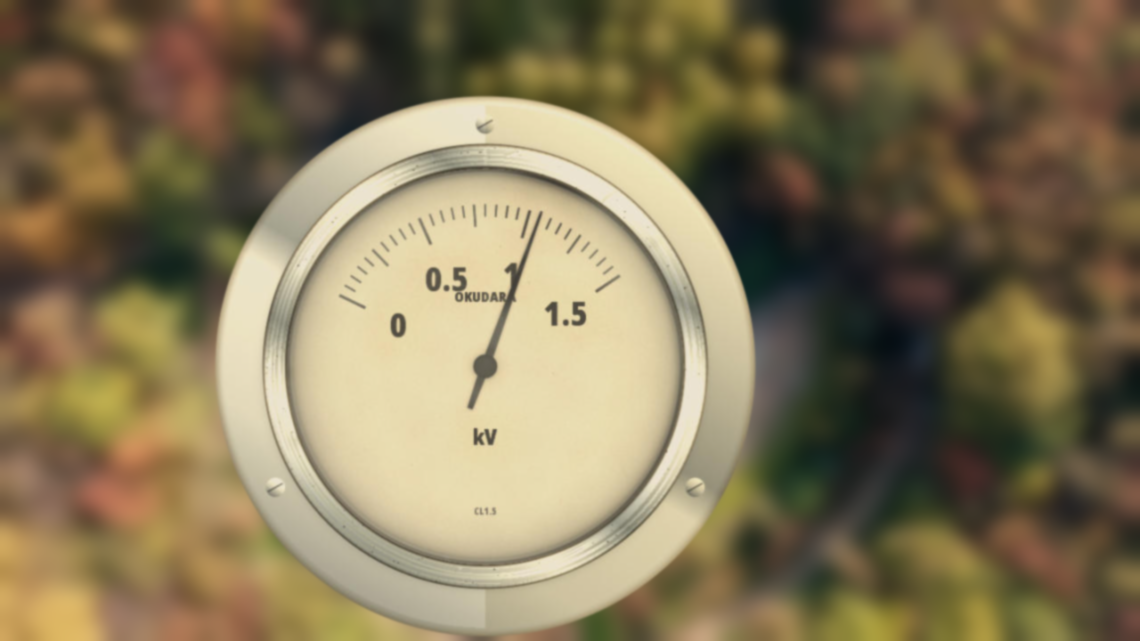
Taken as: 1.05 kV
